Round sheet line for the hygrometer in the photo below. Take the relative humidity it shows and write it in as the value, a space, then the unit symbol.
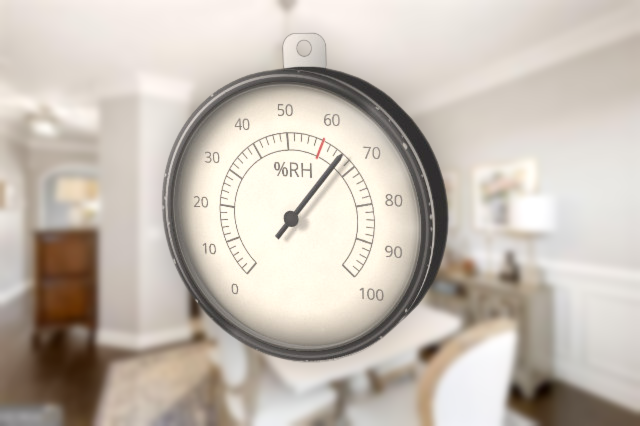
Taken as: 66 %
